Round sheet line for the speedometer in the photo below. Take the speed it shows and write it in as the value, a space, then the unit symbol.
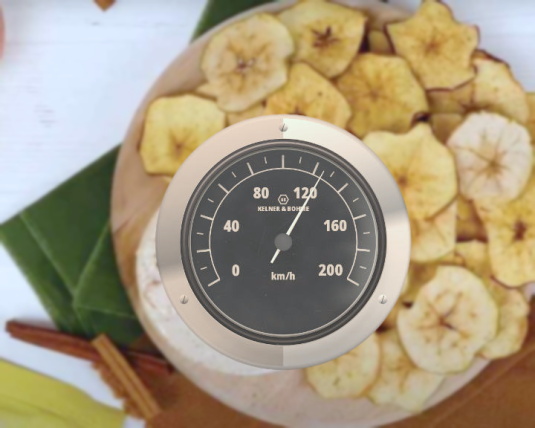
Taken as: 125 km/h
